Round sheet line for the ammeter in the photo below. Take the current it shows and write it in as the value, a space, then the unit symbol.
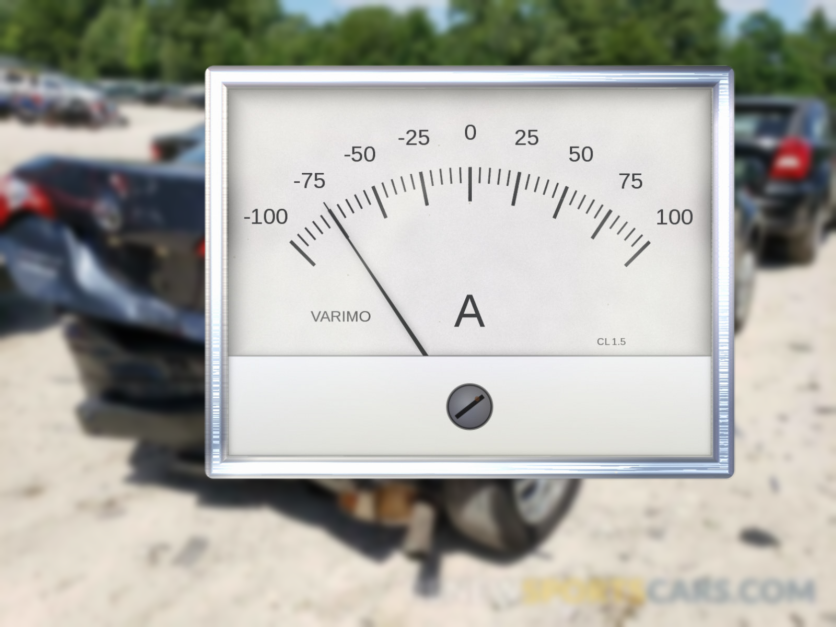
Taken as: -75 A
